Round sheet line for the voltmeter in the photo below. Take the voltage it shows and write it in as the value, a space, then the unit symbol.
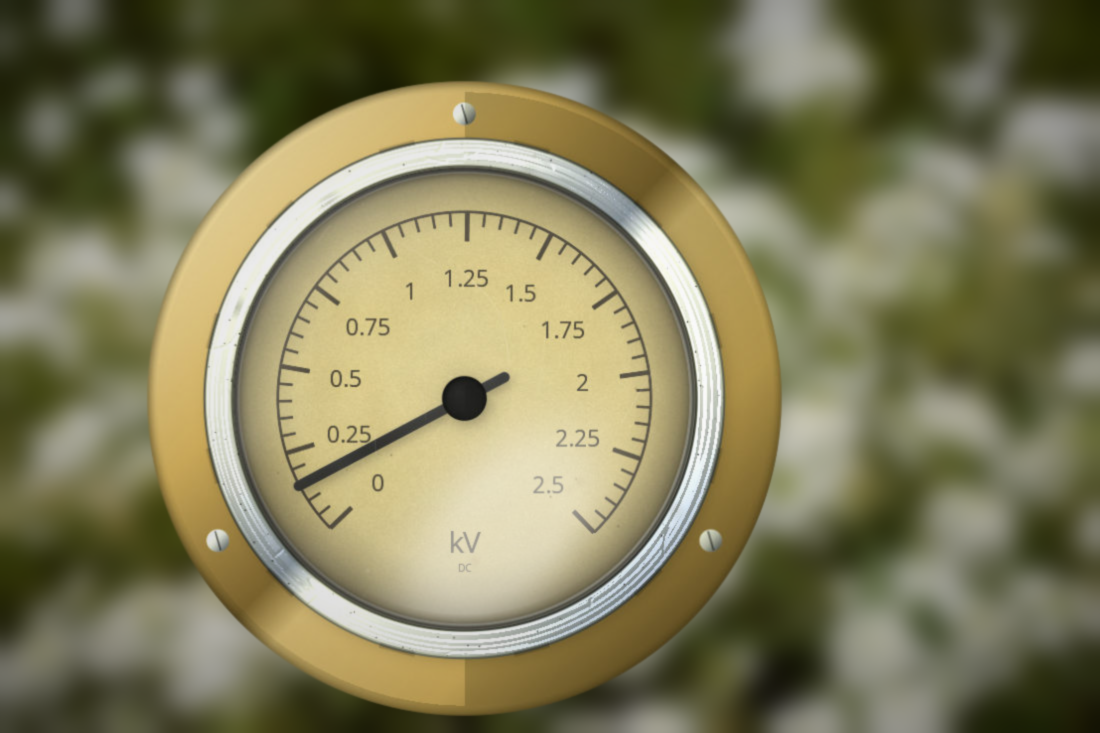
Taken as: 0.15 kV
